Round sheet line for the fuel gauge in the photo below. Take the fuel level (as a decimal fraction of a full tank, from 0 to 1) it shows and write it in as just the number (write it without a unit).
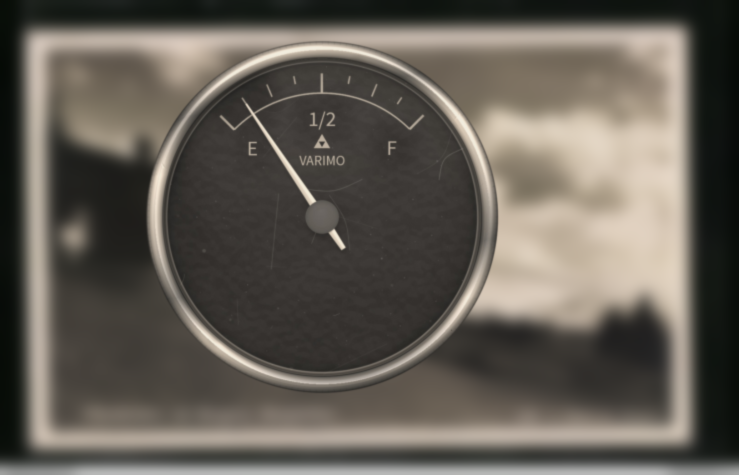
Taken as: 0.125
